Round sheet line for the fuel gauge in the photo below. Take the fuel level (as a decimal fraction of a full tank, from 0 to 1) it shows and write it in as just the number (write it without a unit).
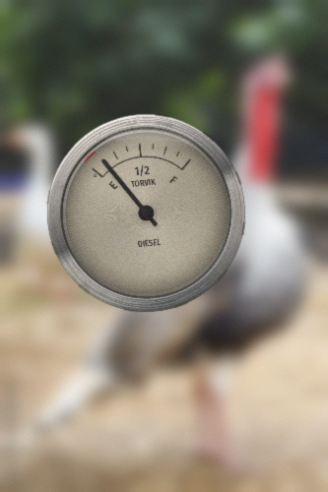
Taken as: 0.125
